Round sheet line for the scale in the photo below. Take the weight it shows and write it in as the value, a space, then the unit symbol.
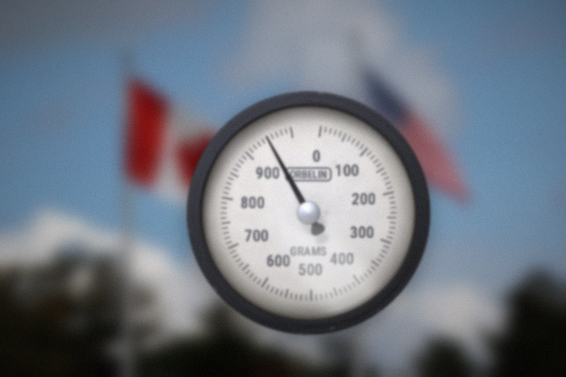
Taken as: 950 g
